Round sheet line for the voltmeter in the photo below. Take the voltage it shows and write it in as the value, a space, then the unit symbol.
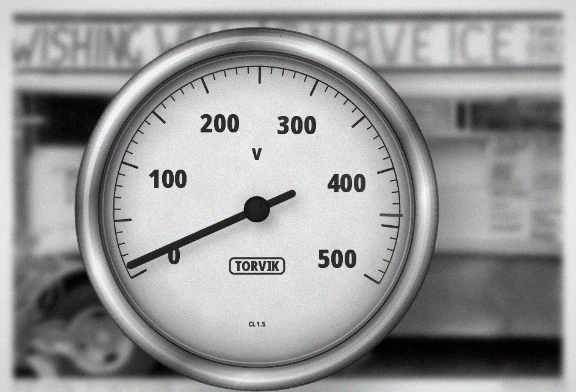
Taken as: 10 V
